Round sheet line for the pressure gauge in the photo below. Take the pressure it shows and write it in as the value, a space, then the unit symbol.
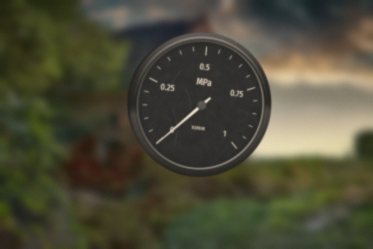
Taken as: 0 MPa
